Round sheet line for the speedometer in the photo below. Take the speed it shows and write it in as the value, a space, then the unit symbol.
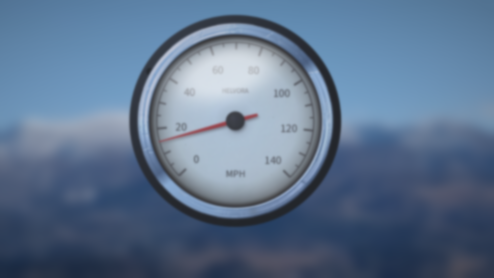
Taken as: 15 mph
